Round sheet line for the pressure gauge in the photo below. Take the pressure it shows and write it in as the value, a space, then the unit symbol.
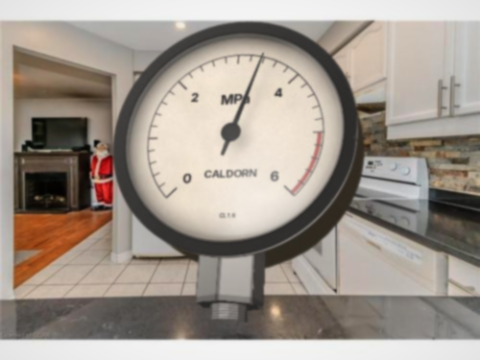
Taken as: 3.4 MPa
